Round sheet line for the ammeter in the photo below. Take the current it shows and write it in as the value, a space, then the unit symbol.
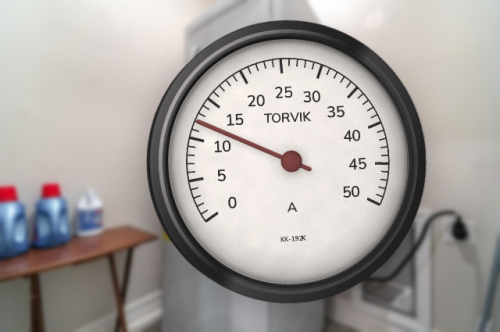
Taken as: 12 A
